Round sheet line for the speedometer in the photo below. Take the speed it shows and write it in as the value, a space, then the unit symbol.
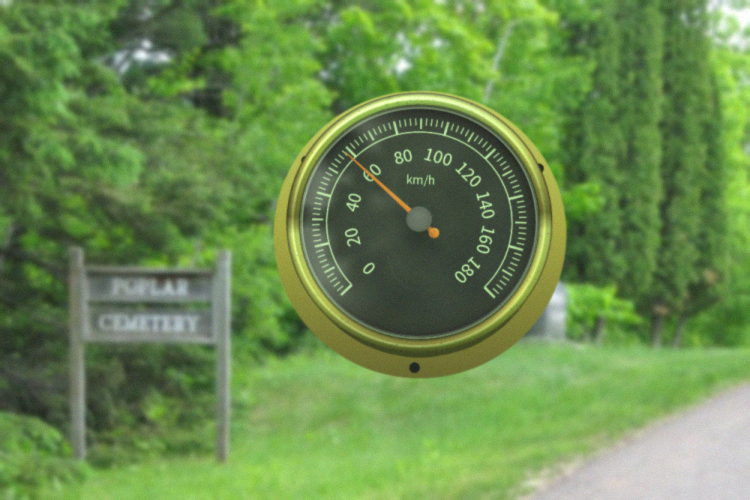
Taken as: 58 km/h
